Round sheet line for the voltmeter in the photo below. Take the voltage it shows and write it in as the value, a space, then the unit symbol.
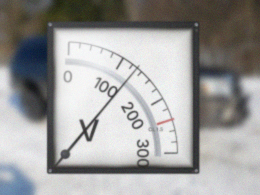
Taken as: 130 V
